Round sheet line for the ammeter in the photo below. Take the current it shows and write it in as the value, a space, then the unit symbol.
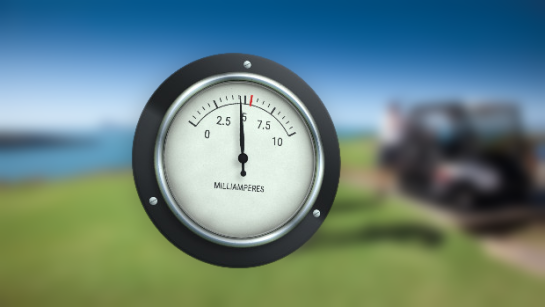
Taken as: 4.5 mA
